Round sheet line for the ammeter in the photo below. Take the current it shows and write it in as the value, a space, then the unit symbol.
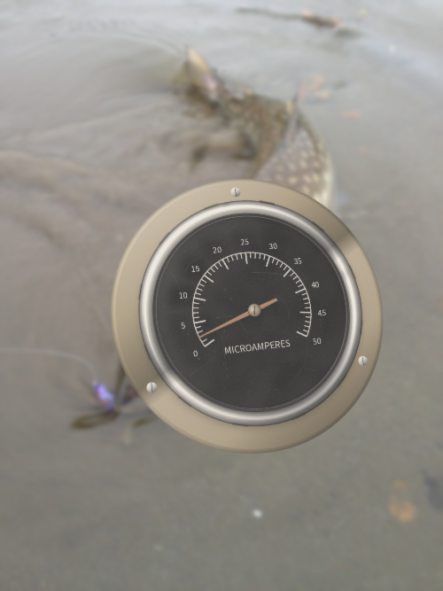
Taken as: 2 µA
